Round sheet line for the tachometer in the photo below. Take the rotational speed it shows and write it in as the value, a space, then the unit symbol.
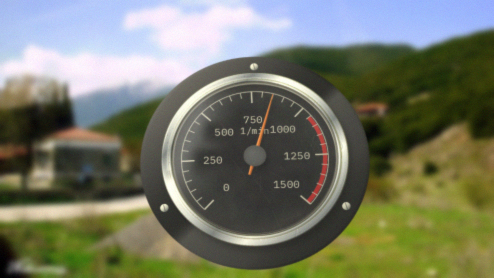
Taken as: 850 rpm
